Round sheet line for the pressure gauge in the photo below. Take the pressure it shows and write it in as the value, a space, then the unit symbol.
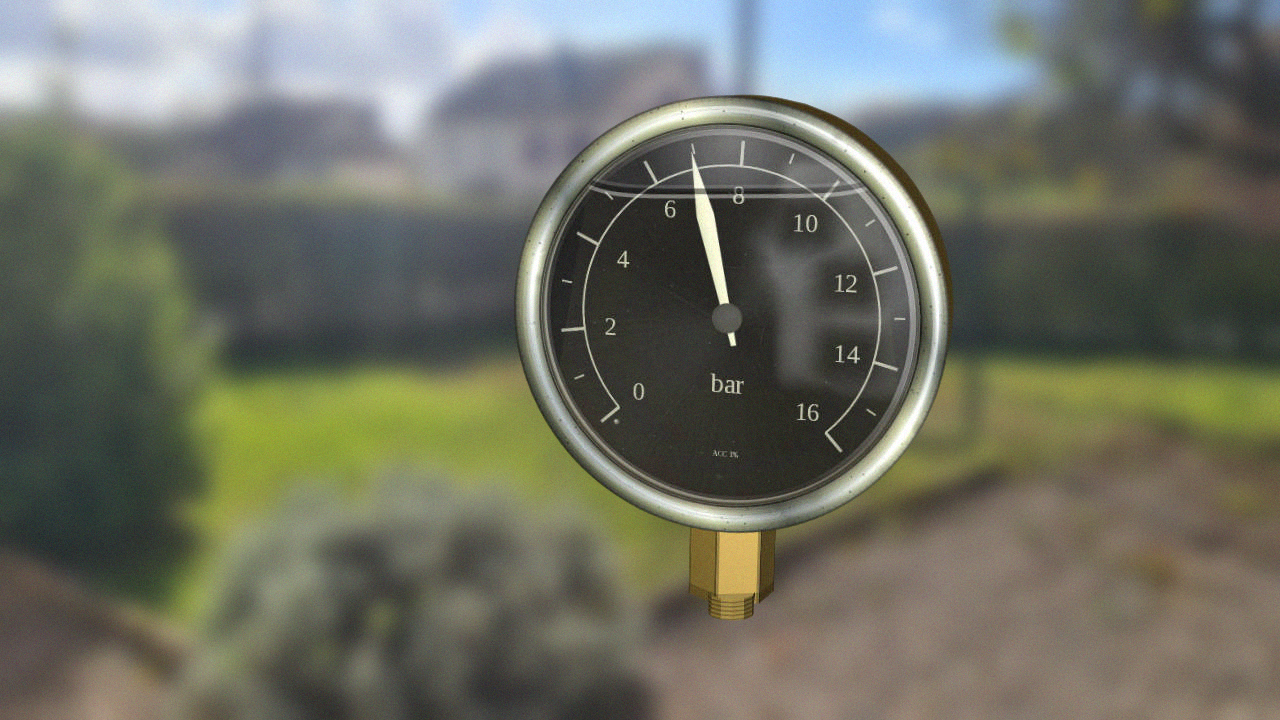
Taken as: 7 bar
